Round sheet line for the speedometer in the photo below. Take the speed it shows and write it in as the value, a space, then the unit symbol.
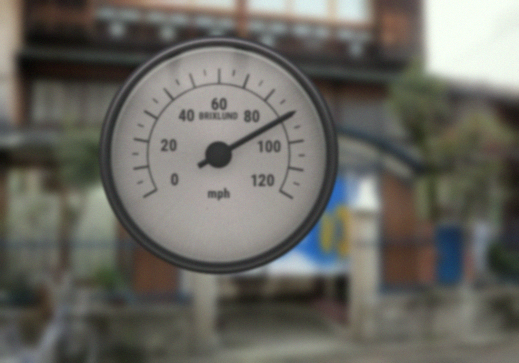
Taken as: 90 mph
